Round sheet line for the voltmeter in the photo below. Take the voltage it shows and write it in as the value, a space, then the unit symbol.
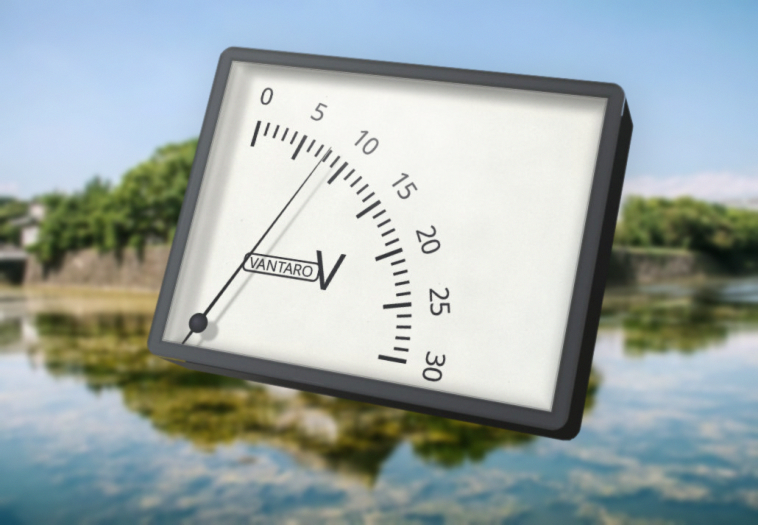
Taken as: 8 V
